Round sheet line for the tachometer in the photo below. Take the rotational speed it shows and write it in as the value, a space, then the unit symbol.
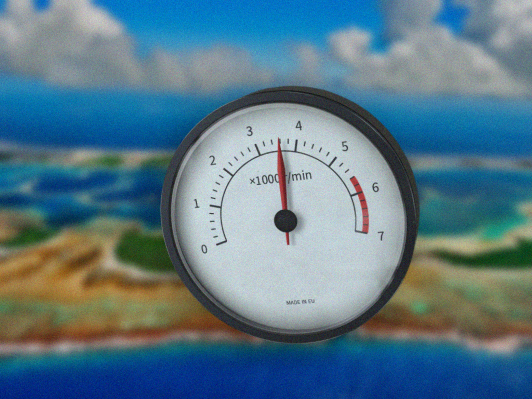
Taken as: 3600 rpm
